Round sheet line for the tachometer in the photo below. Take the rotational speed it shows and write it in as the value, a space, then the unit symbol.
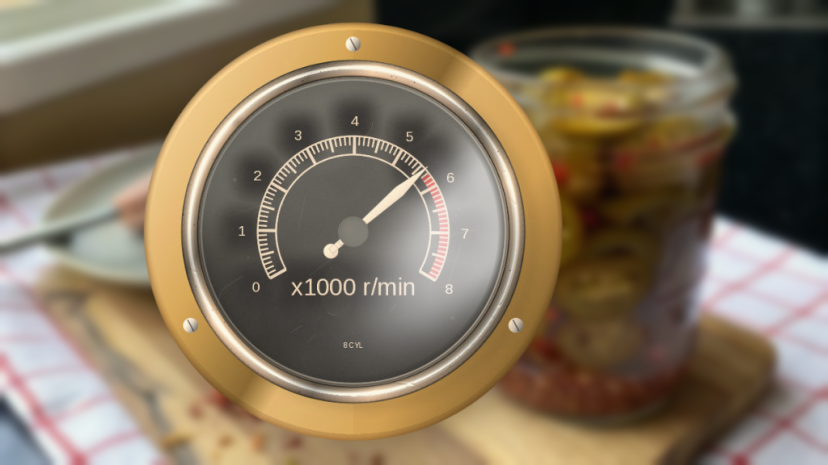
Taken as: 5600 rpm
